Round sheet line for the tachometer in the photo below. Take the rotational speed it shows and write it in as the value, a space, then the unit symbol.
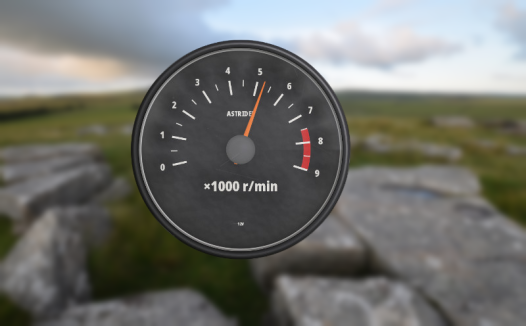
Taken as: 5250 rpm
